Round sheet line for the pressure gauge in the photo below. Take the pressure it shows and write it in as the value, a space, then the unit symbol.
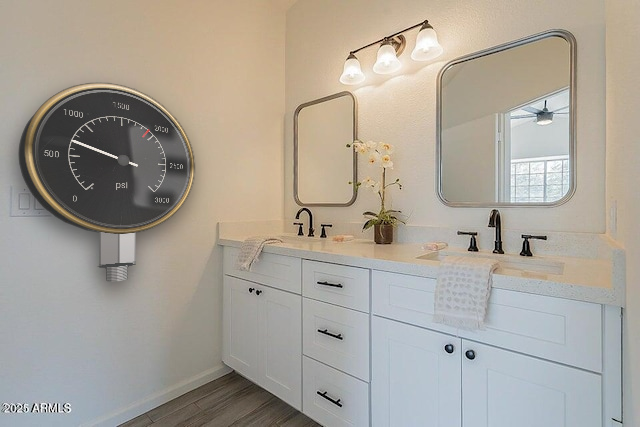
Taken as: 700 psi
